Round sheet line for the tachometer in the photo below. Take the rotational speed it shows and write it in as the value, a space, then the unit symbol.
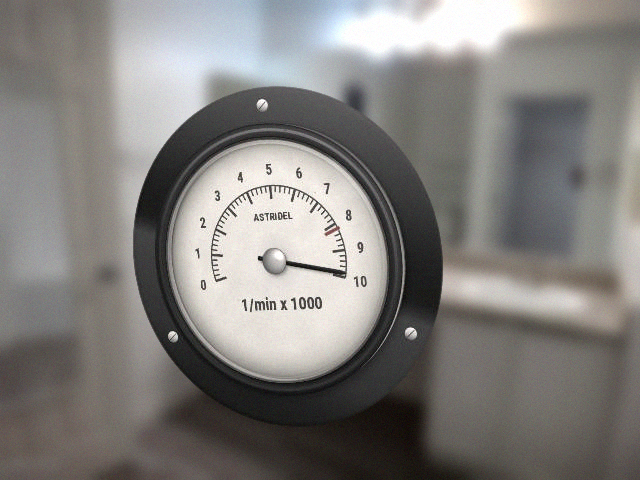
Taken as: 9800 rpm
